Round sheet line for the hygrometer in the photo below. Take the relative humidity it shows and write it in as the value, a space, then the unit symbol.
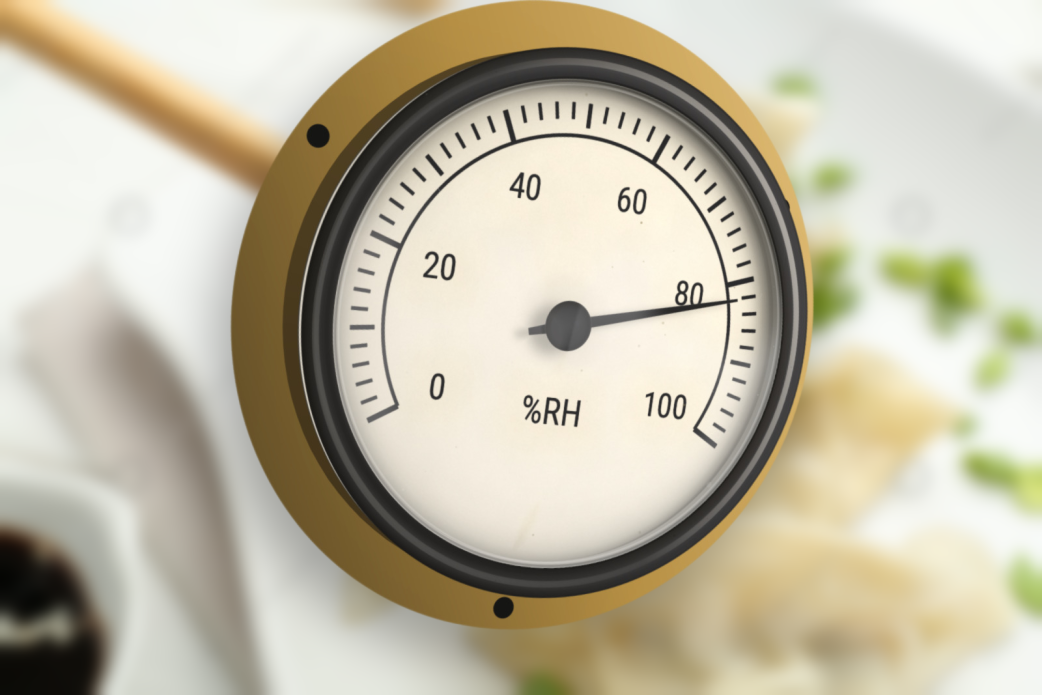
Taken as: 82 %
